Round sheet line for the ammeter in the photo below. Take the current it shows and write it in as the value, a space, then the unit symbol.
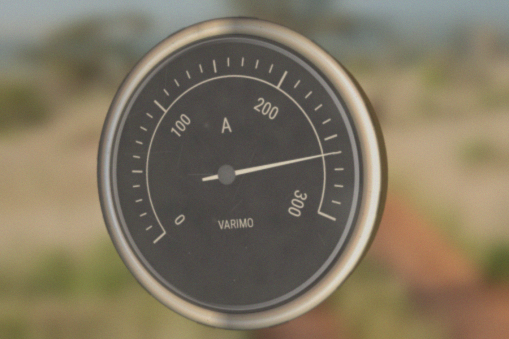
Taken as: 260 A
